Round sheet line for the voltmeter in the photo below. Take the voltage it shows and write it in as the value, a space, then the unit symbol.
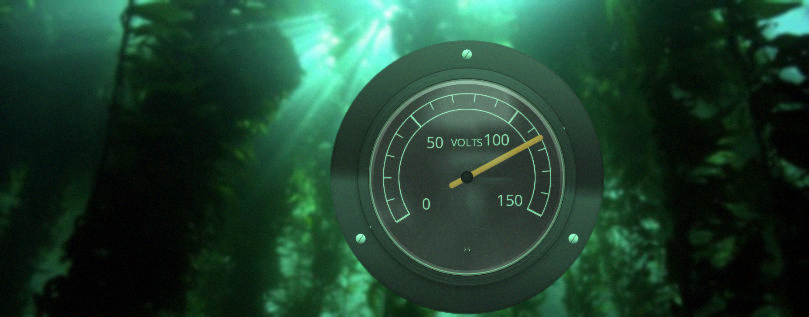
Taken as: 115 V
